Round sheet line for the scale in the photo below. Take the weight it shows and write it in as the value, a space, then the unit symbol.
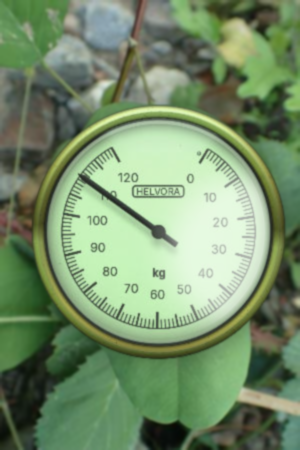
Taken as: 110 kg
